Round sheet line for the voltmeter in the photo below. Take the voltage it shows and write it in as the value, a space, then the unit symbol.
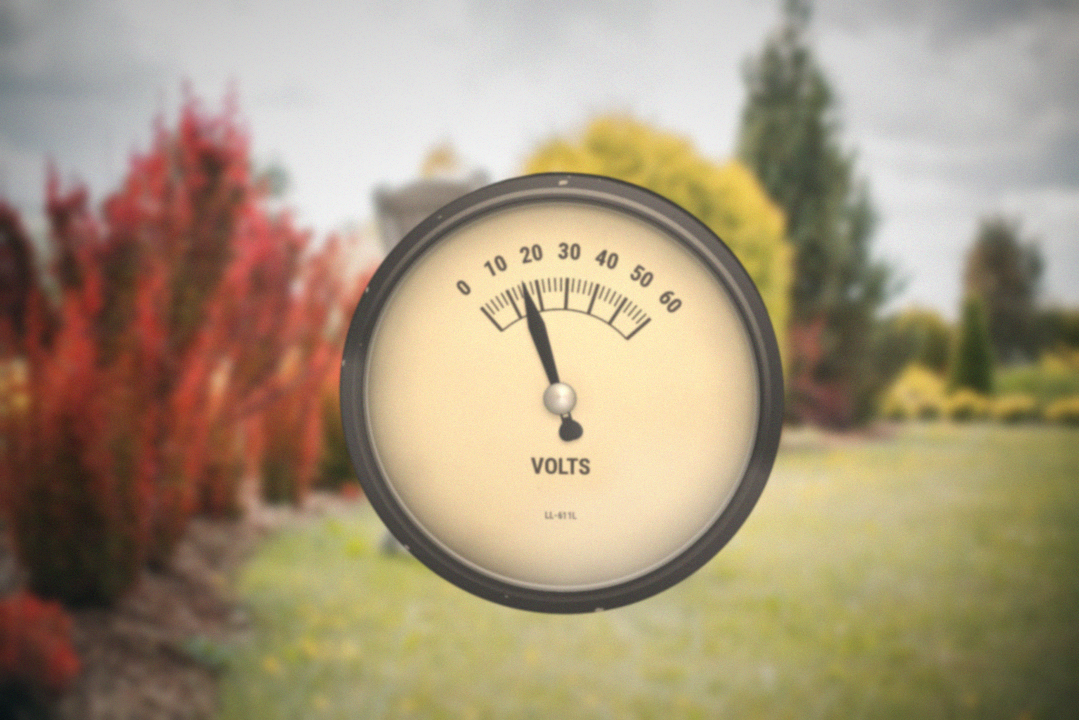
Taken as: 16 V
